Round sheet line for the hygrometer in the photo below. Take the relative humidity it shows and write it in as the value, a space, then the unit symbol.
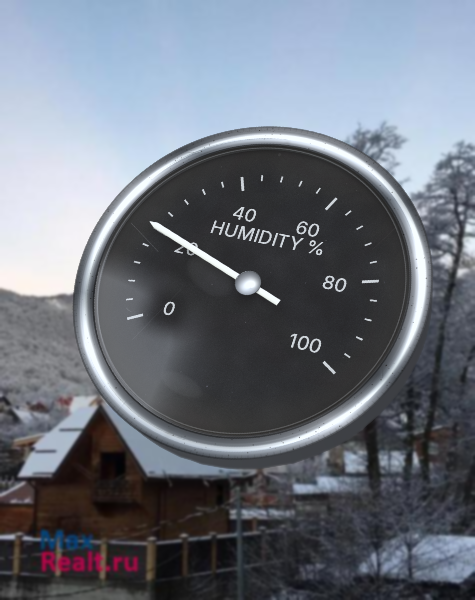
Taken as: 20 %
